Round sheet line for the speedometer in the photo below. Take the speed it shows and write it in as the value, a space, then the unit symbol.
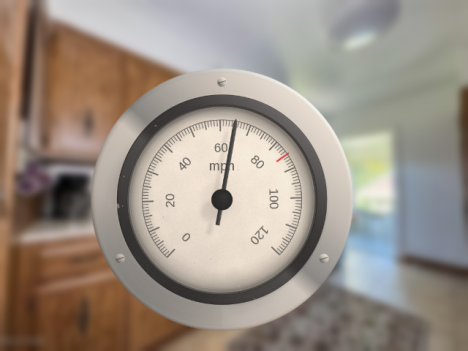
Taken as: 65 mph
